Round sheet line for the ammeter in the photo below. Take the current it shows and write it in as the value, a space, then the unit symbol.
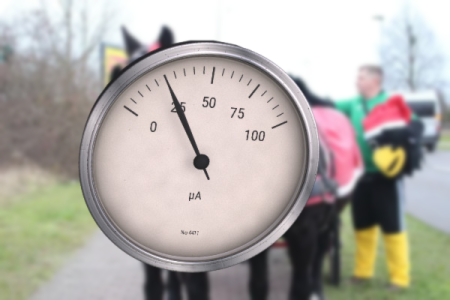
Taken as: 25 µA
